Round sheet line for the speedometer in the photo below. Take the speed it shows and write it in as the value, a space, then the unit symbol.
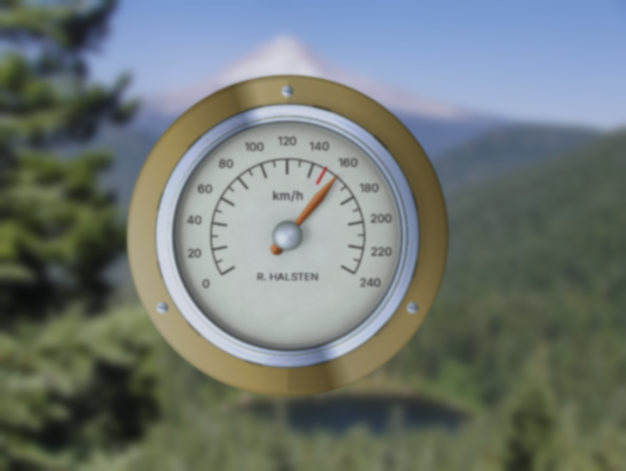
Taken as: 160 km/h
